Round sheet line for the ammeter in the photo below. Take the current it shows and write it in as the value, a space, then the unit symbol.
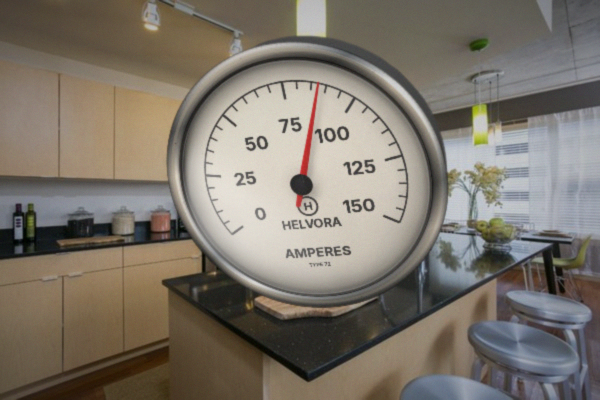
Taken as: 87.5 A
